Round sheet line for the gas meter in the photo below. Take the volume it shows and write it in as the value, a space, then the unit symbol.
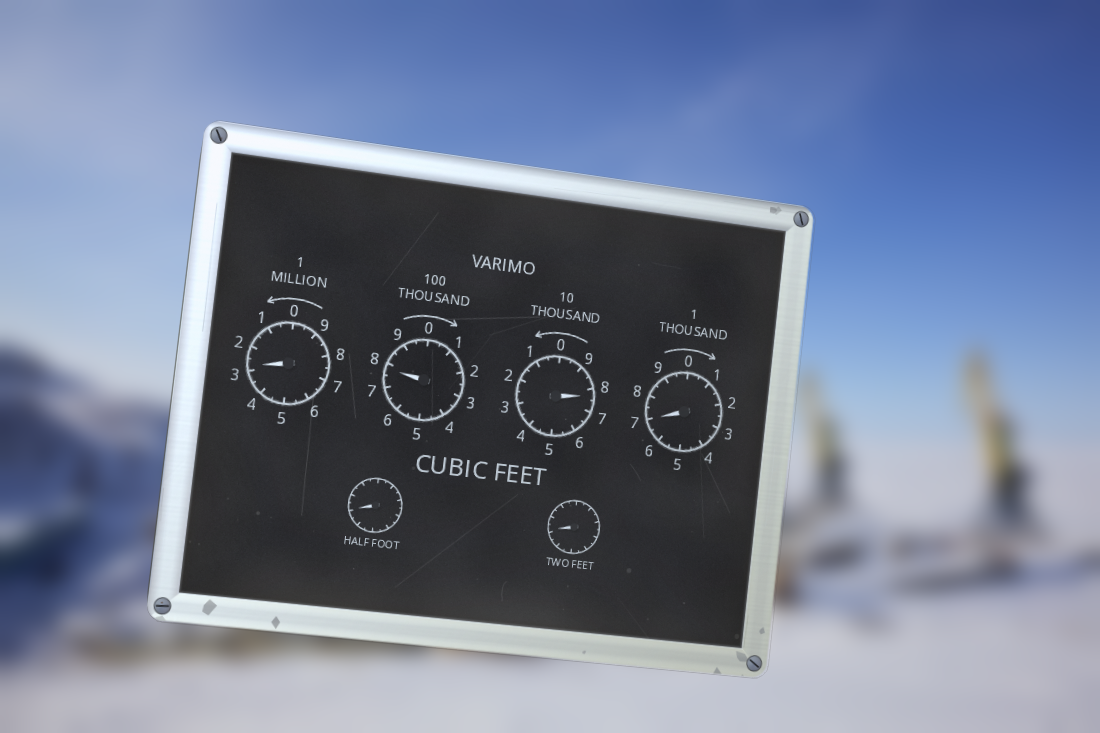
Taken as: 277700 ft³
